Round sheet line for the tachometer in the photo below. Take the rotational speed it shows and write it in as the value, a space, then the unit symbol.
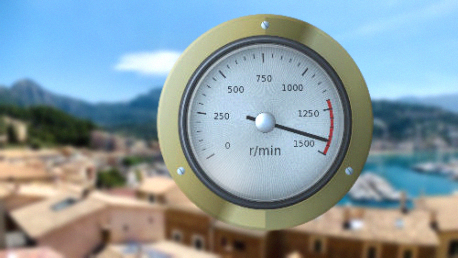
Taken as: 1425 rpm
